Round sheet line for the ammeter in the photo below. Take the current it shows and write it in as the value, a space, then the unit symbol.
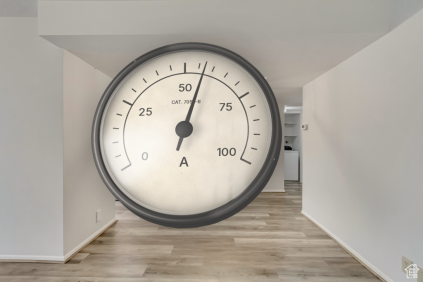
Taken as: 57.5 A
